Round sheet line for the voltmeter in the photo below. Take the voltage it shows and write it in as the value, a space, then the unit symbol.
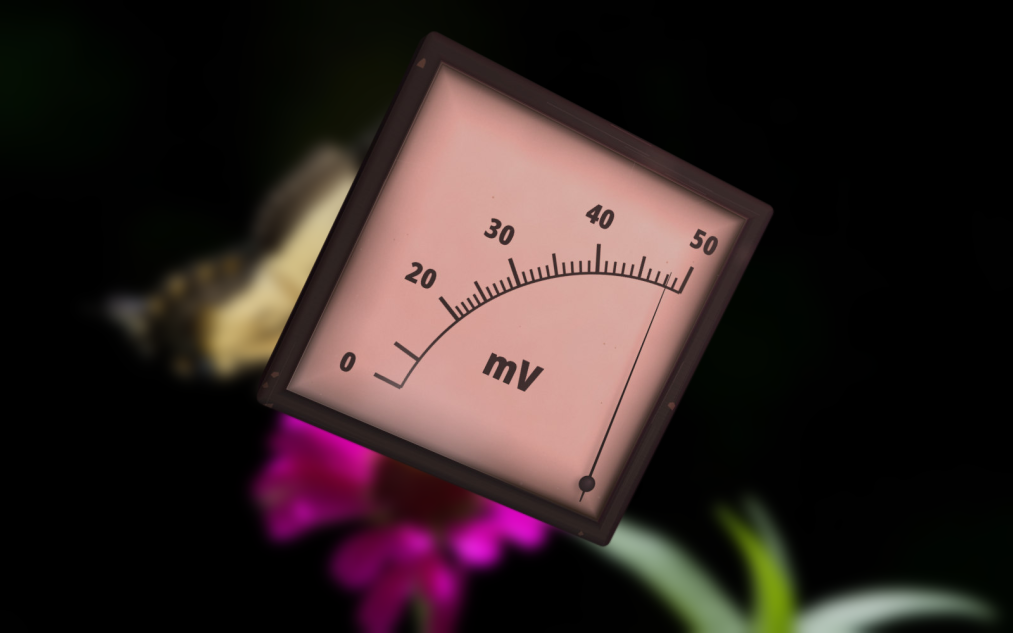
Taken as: 48 mV
